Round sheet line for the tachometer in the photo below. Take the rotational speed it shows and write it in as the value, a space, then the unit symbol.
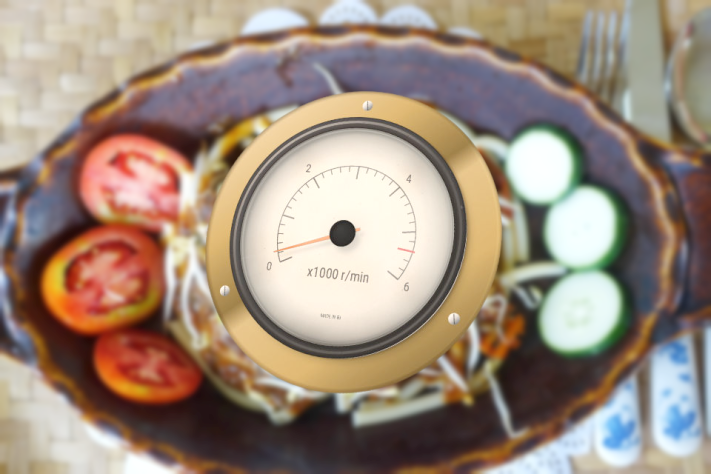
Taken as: 200 rpm
